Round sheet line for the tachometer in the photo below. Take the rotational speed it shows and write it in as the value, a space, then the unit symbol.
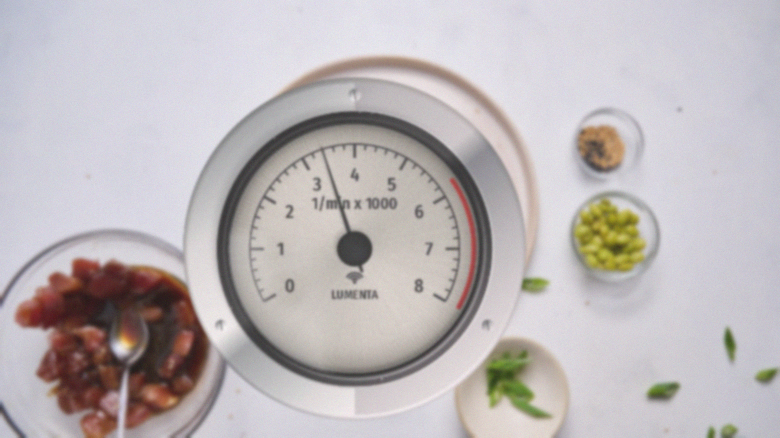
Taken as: 3400 rpm
